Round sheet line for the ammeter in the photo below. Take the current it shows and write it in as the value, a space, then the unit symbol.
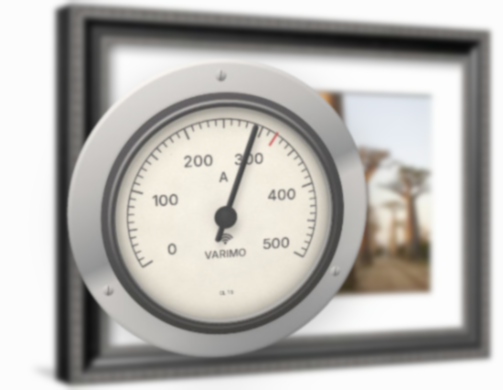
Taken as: 290 A
